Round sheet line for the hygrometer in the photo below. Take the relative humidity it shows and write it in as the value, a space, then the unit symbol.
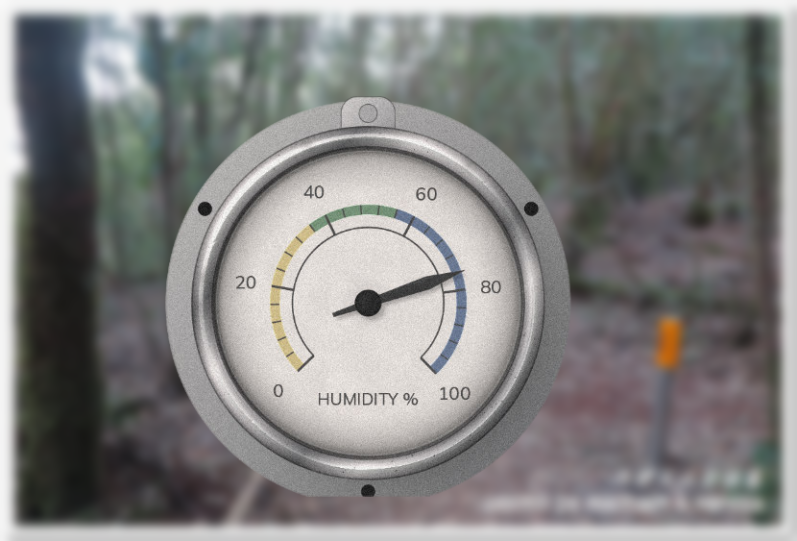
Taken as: 76 %
